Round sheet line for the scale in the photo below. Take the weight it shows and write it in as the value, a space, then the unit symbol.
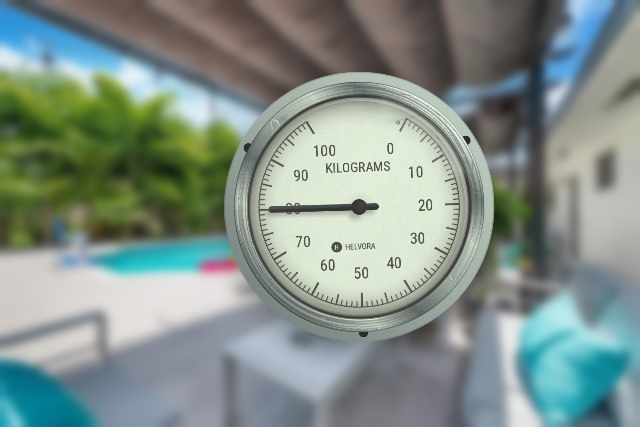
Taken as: 80 kg
